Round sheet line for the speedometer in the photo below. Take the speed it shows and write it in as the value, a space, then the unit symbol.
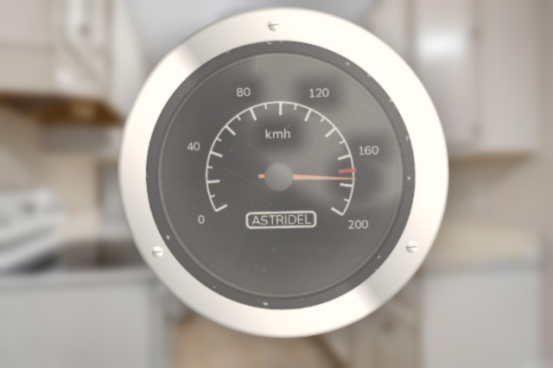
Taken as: 175 km/h
